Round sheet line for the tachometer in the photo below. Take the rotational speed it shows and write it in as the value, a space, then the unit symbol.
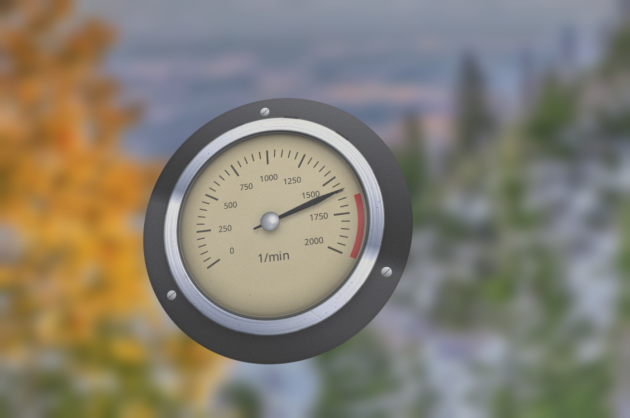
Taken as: 1600 rpm
